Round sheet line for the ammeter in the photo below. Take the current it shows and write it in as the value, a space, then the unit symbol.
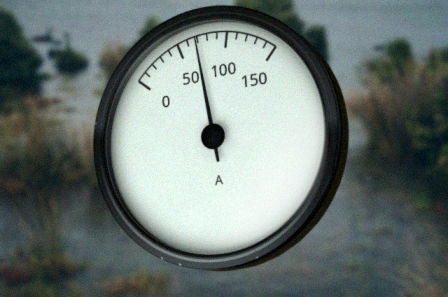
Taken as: 70 A
